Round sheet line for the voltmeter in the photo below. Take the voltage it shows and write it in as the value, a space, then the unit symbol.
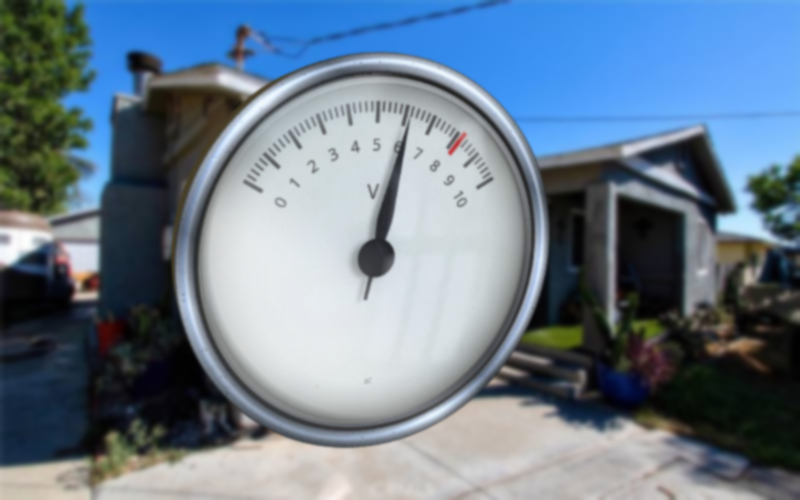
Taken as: 6 V
